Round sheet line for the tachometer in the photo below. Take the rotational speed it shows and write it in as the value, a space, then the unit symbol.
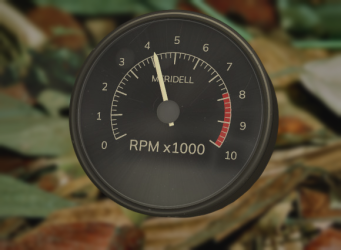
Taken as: 4200 rpm
